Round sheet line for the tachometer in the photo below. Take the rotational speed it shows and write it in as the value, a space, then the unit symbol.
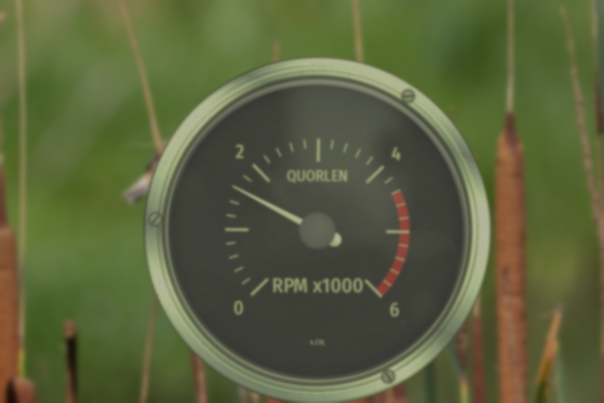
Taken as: 1600 rpm
